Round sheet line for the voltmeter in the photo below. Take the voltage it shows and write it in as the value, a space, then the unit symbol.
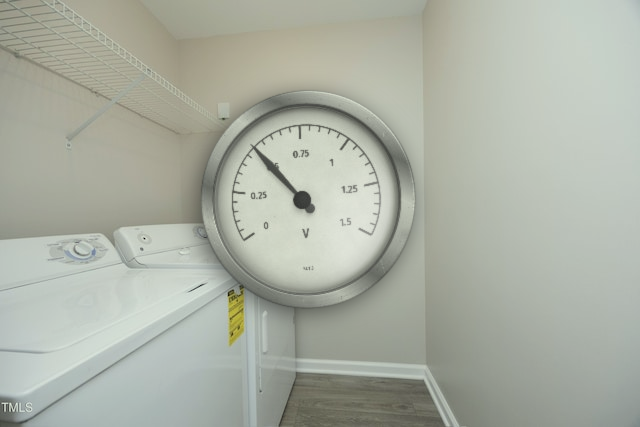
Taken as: 0.5 V
